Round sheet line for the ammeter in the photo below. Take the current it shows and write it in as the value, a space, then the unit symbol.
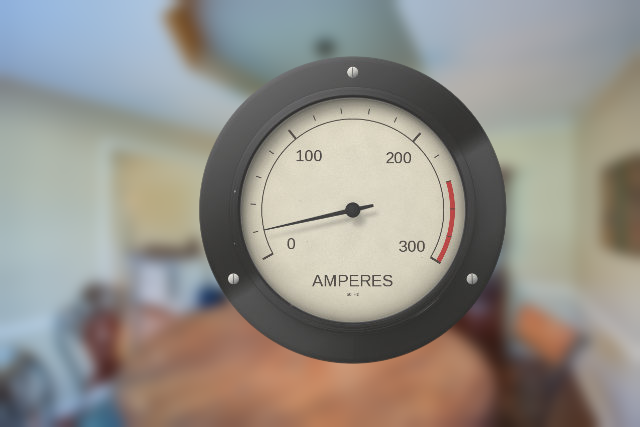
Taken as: 20 A
